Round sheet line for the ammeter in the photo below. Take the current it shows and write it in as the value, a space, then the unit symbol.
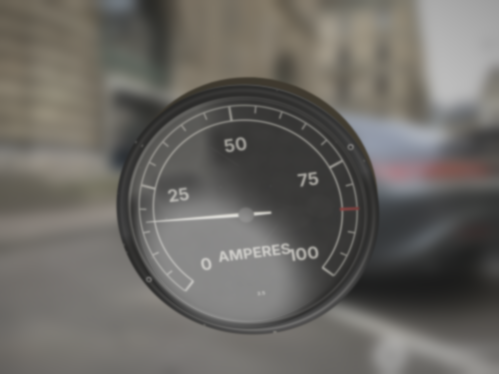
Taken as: 17.5 A
